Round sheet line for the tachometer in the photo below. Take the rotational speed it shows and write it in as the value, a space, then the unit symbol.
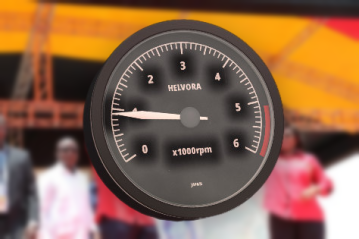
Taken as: 900 rpm
